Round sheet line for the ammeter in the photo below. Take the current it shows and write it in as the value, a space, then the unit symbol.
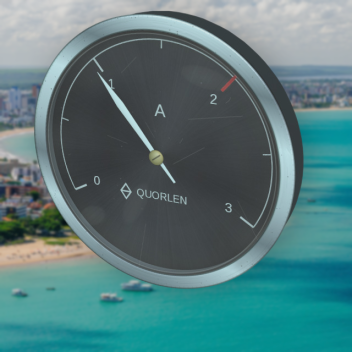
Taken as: 1 A
